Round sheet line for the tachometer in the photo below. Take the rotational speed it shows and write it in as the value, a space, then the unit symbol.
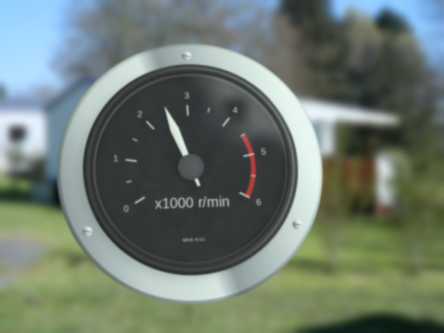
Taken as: 2500 rpm
